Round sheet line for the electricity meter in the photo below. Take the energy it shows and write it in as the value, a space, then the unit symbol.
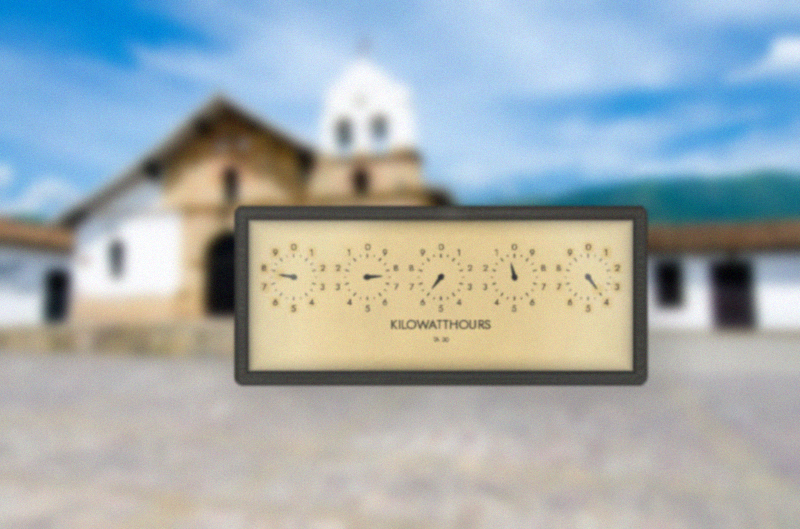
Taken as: 77604 kWh
